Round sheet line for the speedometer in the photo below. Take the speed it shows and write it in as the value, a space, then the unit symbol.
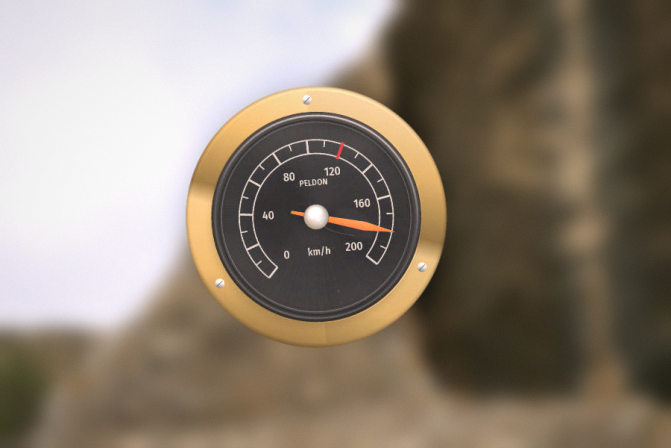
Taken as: 180 km/h
